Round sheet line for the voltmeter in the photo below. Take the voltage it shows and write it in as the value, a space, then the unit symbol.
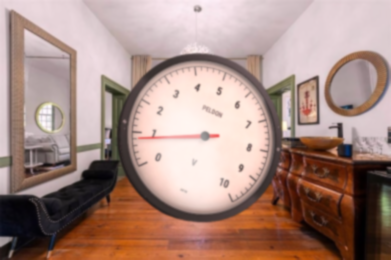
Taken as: 0.8 V
